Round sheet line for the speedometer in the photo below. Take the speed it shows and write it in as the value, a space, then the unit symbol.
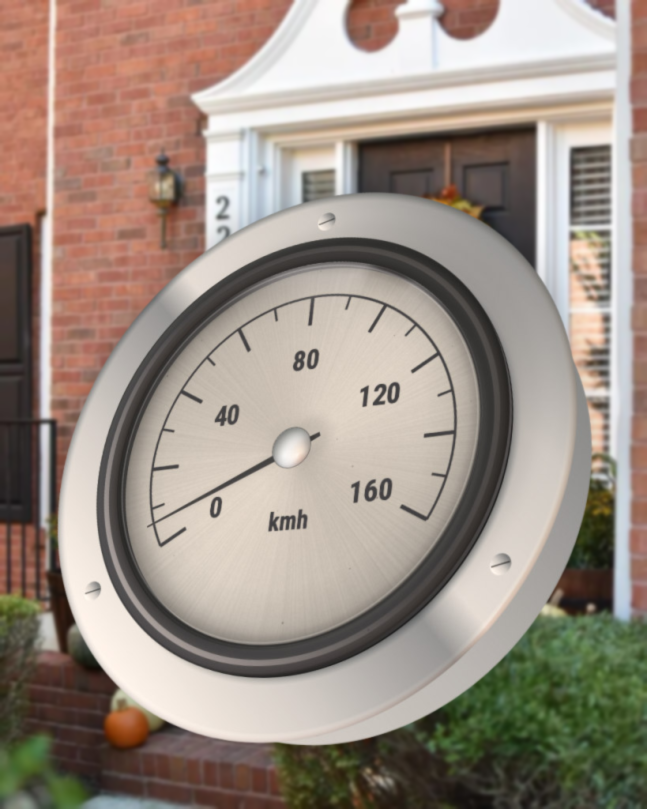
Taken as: 5 km/h
